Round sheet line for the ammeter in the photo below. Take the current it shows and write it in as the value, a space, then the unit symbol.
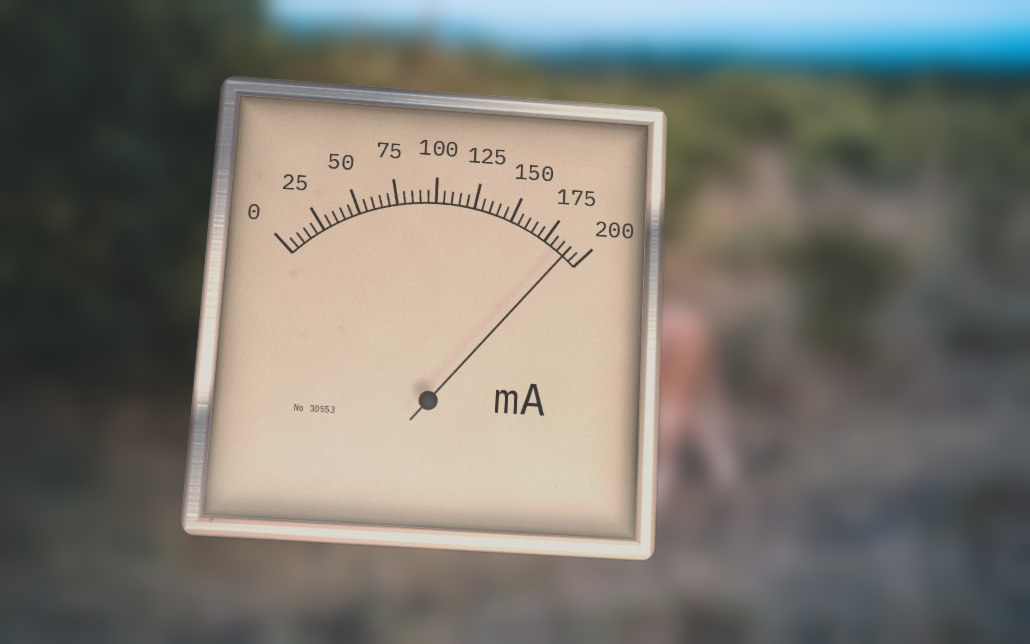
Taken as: 190 mA
